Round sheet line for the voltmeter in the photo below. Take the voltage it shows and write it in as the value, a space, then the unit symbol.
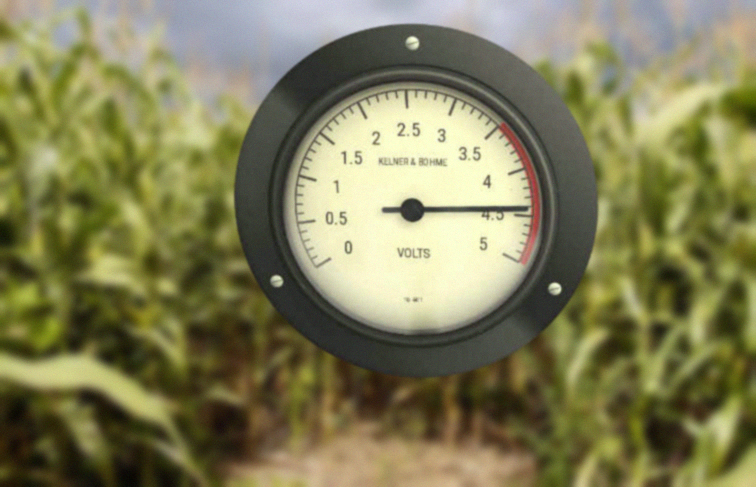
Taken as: 4.4 V
